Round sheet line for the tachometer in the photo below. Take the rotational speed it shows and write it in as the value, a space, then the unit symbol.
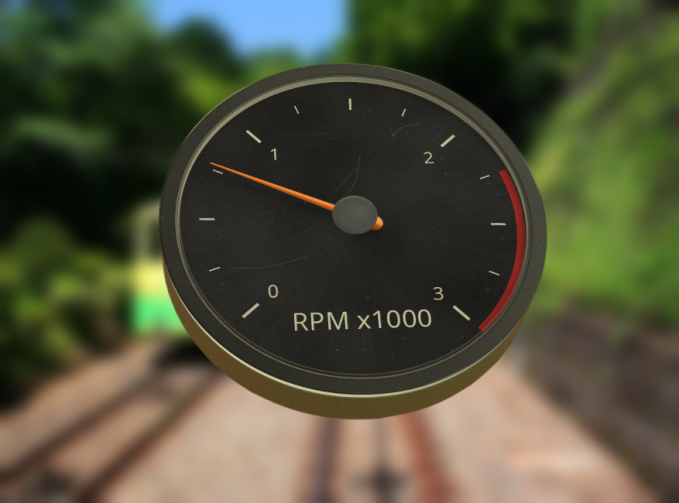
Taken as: 750 rpm
